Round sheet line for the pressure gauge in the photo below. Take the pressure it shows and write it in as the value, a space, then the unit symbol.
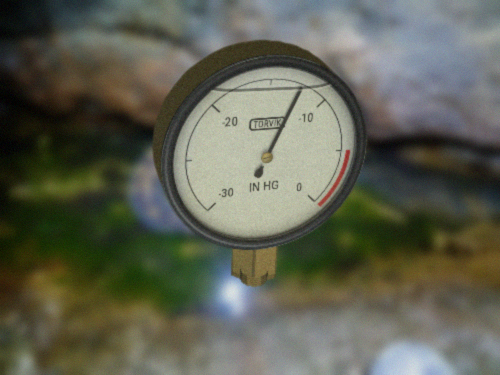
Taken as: -12.5 inHg
